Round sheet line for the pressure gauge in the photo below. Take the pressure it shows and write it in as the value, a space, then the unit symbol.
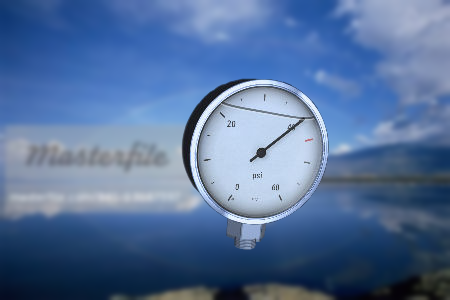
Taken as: 40 psi
